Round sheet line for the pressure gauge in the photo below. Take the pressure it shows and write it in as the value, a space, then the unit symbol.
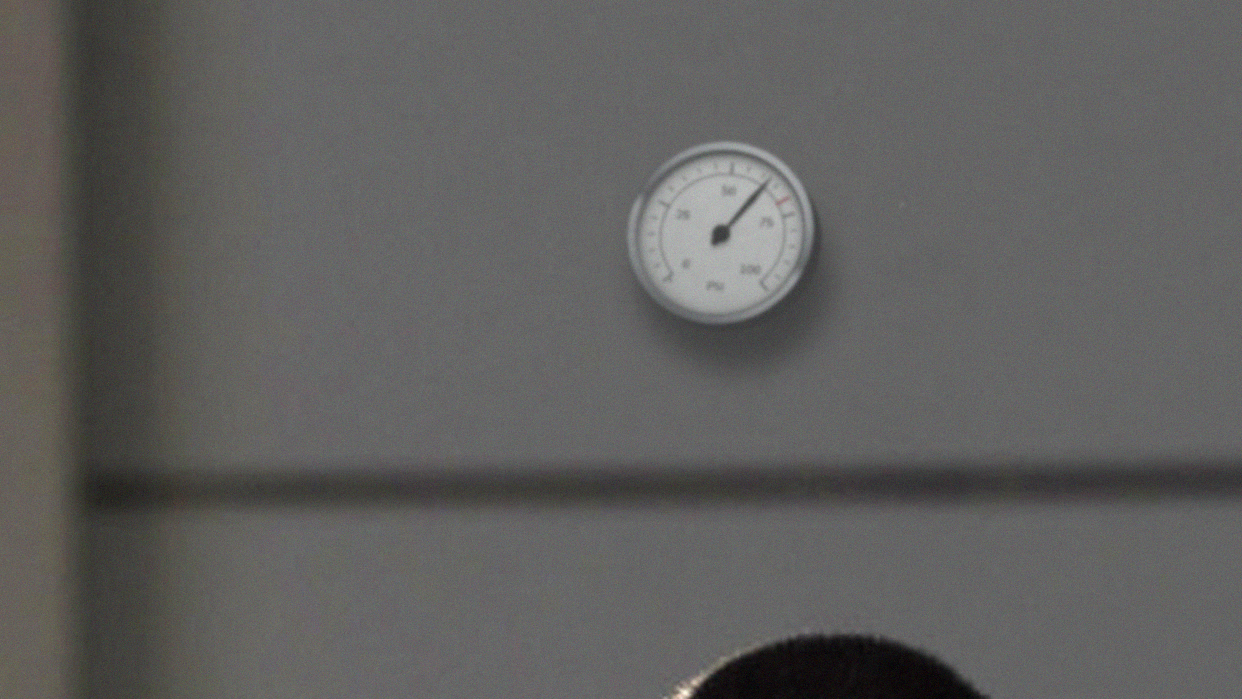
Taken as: 62.5 psi
